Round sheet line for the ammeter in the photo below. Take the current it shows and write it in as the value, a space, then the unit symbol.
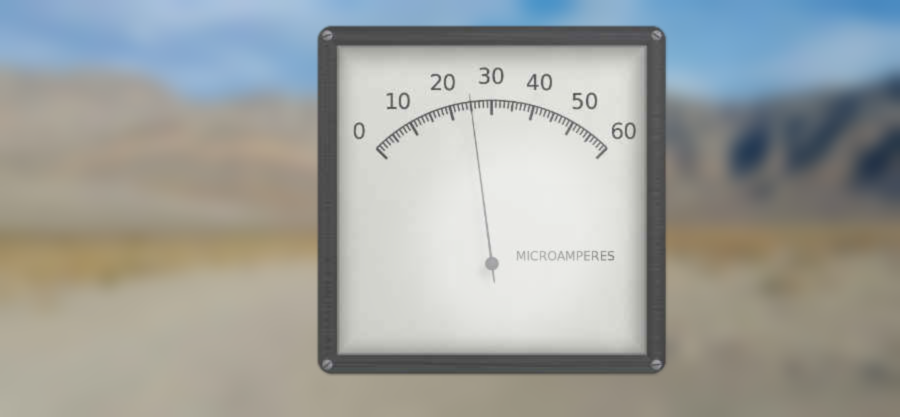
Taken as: 25 µA
